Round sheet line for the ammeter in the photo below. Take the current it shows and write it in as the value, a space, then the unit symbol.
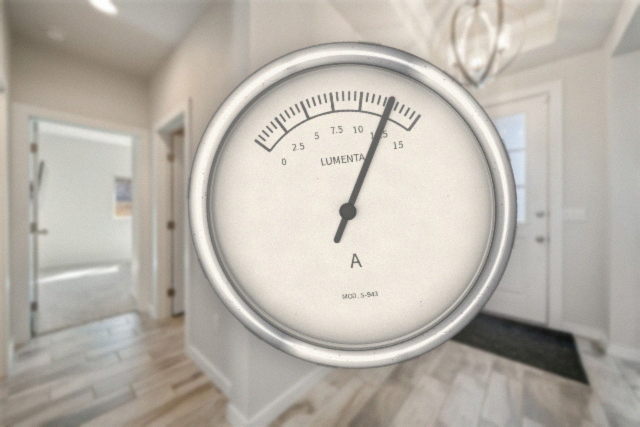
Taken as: 12.5 A
